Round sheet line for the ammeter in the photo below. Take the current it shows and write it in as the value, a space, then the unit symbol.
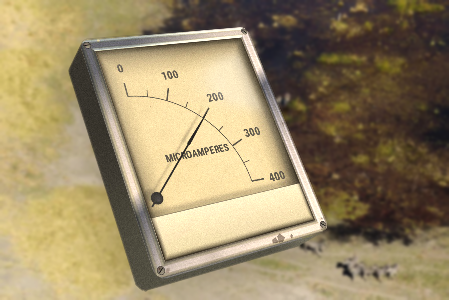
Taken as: 200 µA
